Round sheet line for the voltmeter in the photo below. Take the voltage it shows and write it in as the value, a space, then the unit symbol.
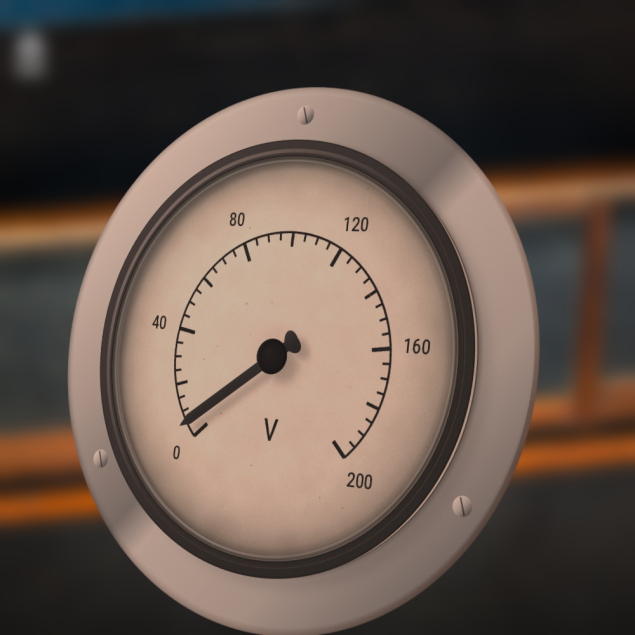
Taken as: 5 V
